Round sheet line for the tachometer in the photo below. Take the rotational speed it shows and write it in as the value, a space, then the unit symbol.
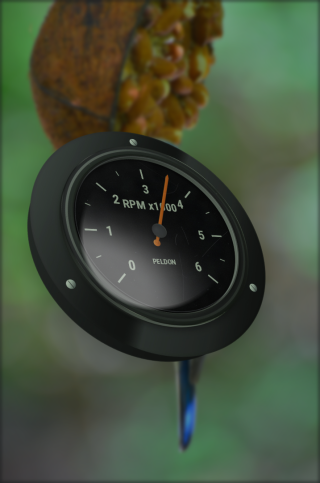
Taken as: 3500 rpm
